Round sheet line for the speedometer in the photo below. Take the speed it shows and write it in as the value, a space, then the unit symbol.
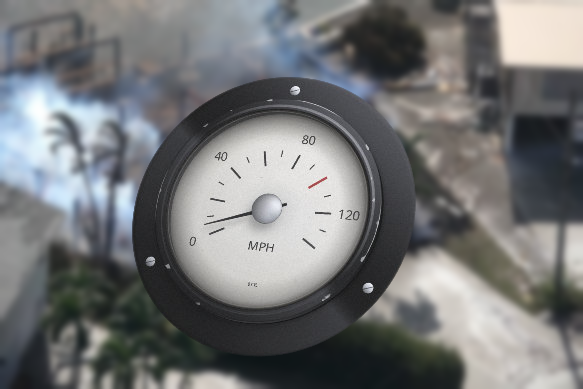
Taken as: 5 mph
